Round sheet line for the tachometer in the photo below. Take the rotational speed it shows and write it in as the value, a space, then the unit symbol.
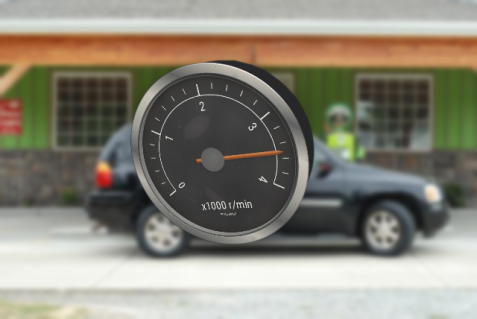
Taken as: 3500 rpm
